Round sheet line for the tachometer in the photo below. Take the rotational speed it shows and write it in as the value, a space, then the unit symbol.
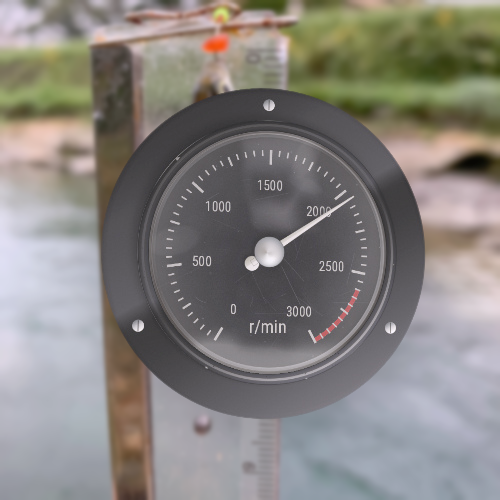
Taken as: 2050 rpm
